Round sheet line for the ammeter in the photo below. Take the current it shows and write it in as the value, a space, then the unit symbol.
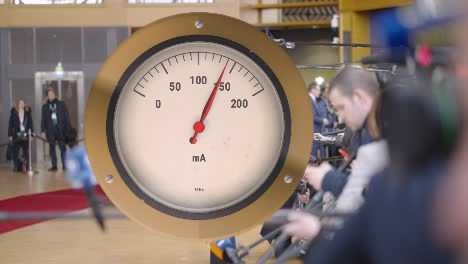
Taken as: 140 mA
